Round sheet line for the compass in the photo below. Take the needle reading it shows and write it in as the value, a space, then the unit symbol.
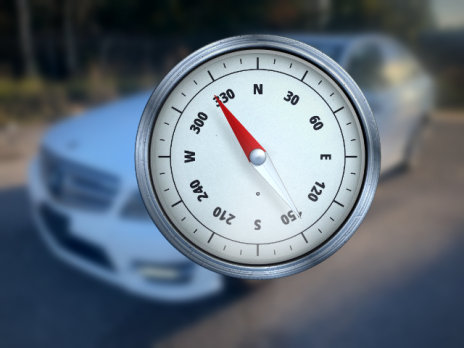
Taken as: 325 °
